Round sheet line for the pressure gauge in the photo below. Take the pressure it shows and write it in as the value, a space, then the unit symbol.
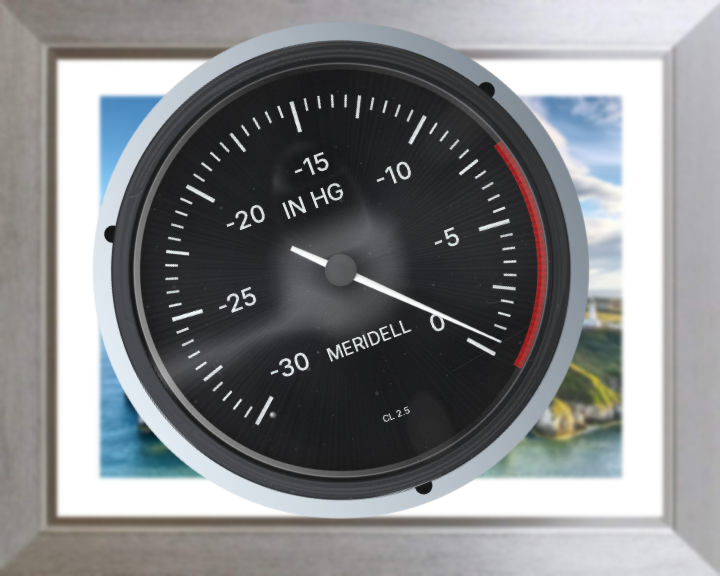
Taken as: -0.5 inHg
